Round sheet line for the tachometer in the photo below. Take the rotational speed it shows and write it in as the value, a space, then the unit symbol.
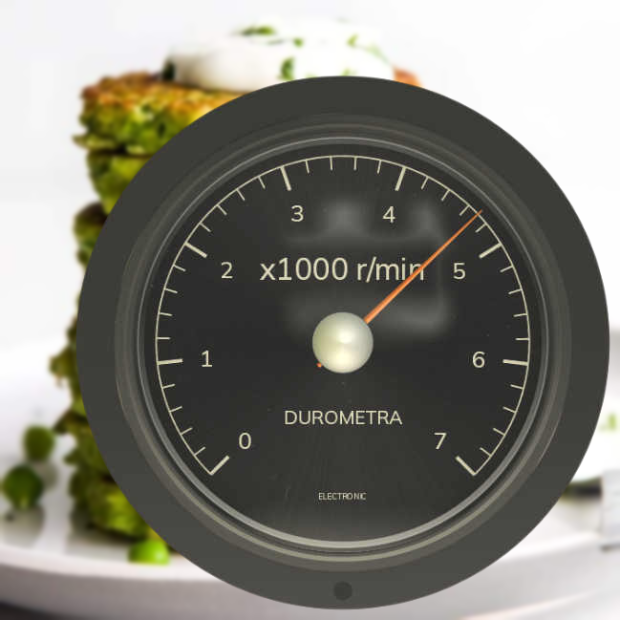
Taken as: 4700 rpm
